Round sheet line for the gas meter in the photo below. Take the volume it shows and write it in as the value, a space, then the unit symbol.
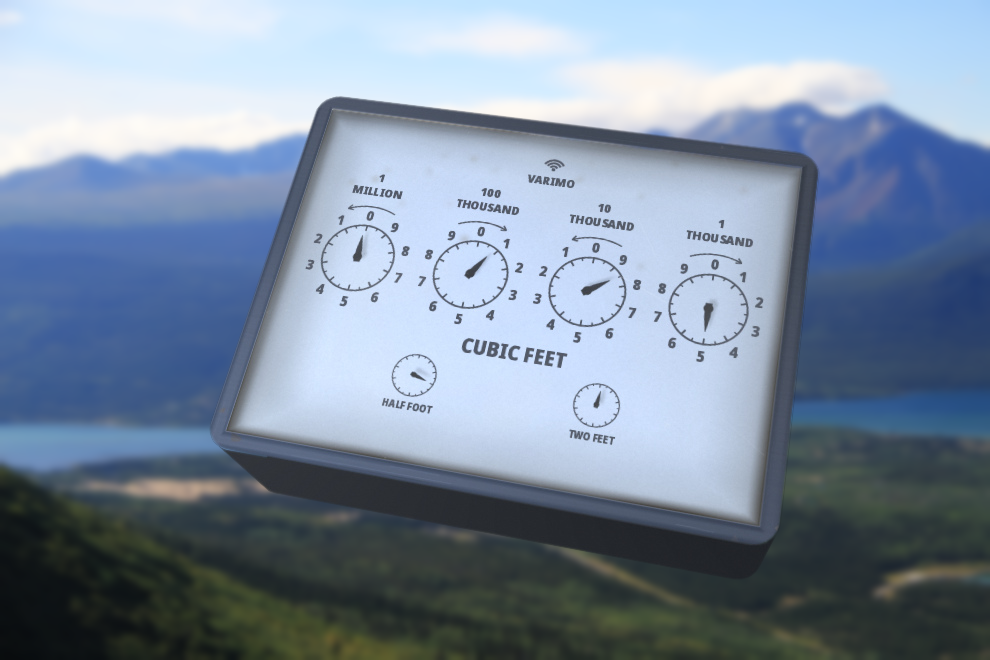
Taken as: 8500 ft³
